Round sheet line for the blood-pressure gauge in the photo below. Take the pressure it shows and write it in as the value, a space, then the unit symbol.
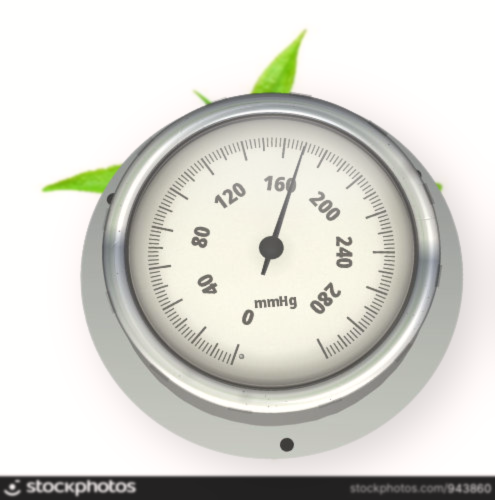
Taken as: 170 mmHg
